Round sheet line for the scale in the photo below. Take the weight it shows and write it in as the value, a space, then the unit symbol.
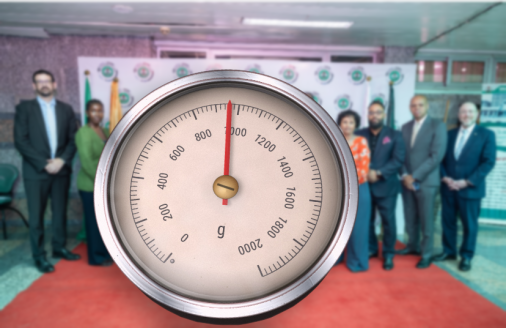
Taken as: 960 g
